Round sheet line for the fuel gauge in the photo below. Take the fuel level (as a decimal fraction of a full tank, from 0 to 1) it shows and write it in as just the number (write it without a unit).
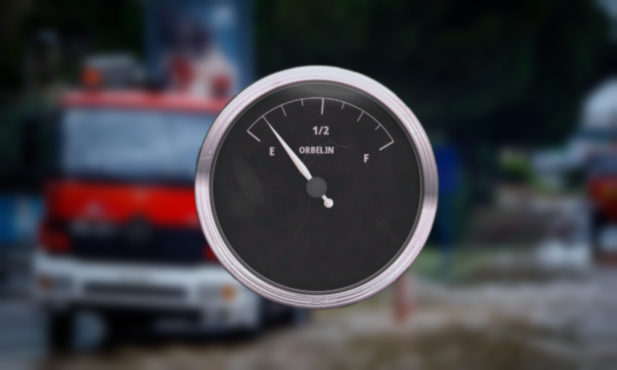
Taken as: 0.125
